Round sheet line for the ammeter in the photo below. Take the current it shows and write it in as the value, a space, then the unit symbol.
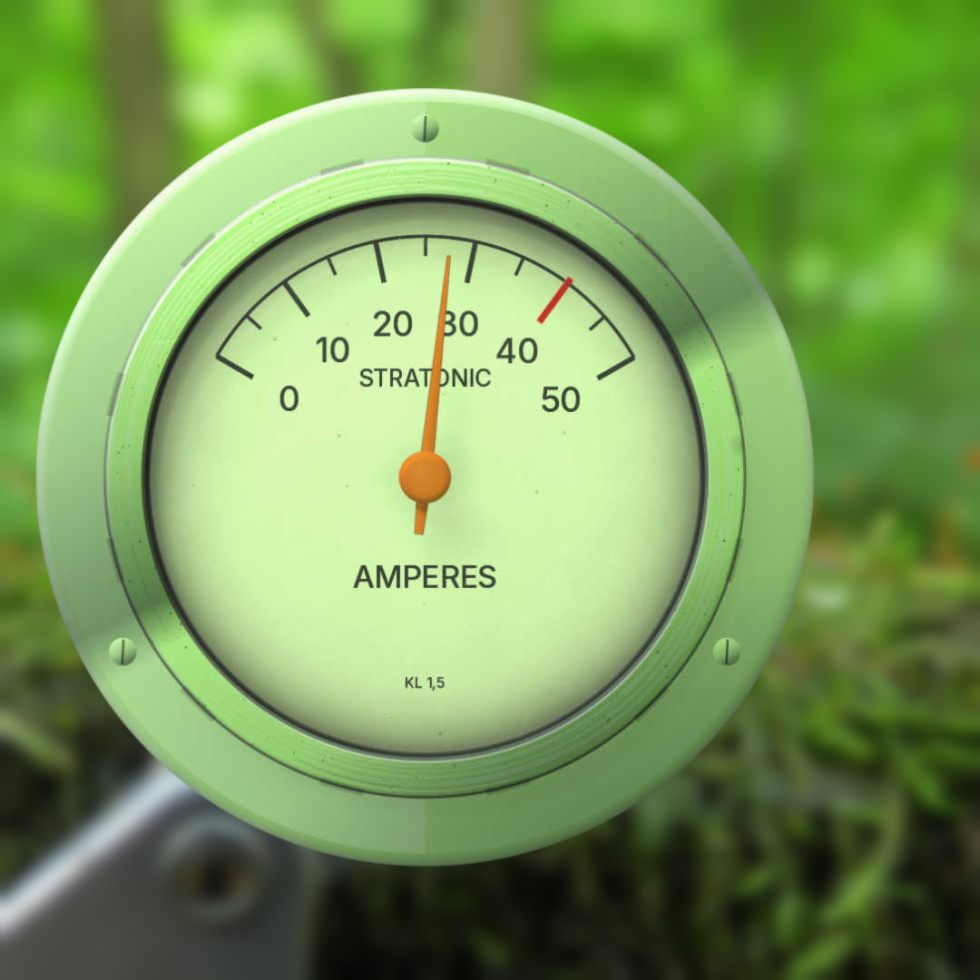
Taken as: 27.5 A
